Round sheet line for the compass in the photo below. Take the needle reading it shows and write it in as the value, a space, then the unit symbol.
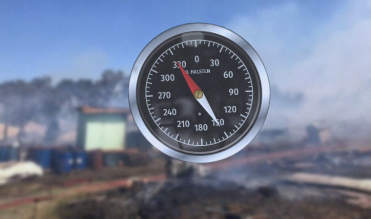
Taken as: 330 °
